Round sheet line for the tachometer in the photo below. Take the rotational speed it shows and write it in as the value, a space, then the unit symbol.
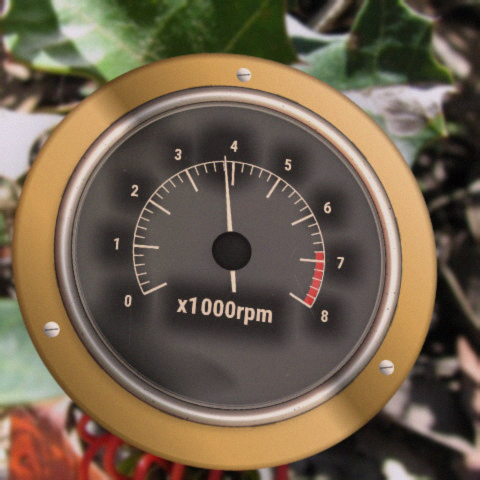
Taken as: 3800 rpm
